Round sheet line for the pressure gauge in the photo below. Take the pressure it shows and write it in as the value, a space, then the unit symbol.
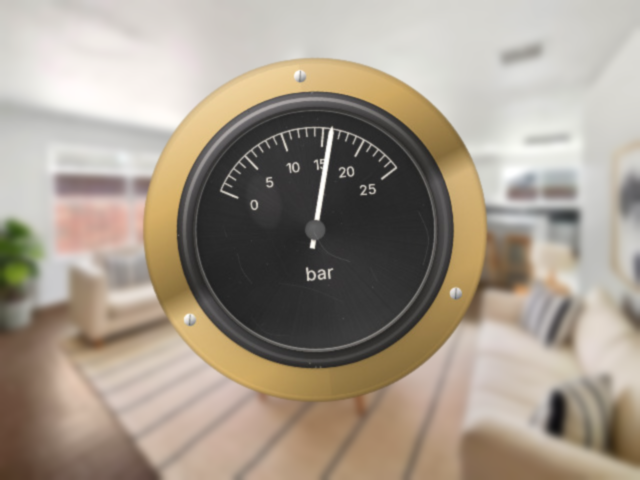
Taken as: 16 bar
